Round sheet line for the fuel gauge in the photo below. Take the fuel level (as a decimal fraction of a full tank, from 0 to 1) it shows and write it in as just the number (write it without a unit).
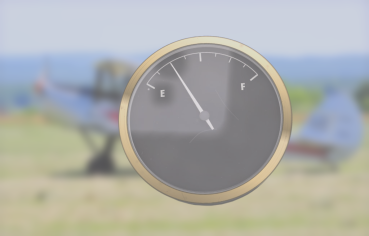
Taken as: 0.25
